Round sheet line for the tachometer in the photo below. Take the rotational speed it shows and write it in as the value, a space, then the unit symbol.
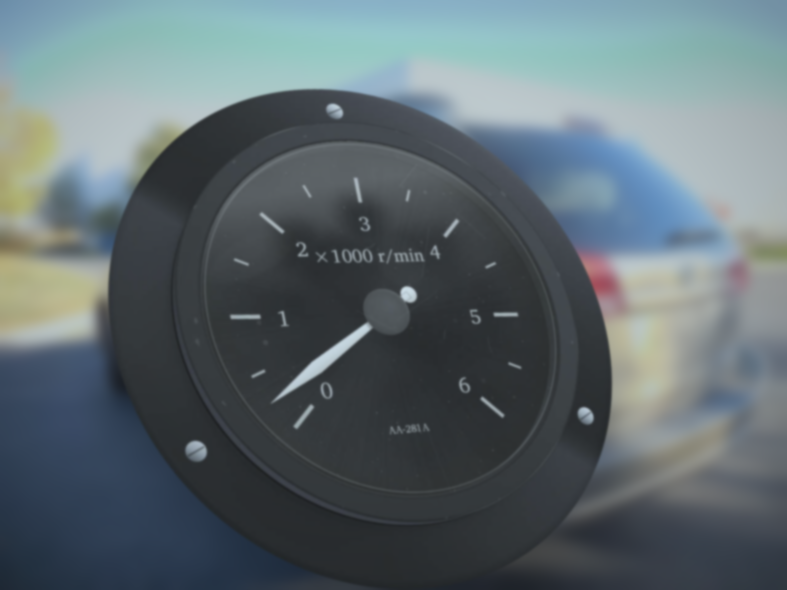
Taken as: 250 rpm
